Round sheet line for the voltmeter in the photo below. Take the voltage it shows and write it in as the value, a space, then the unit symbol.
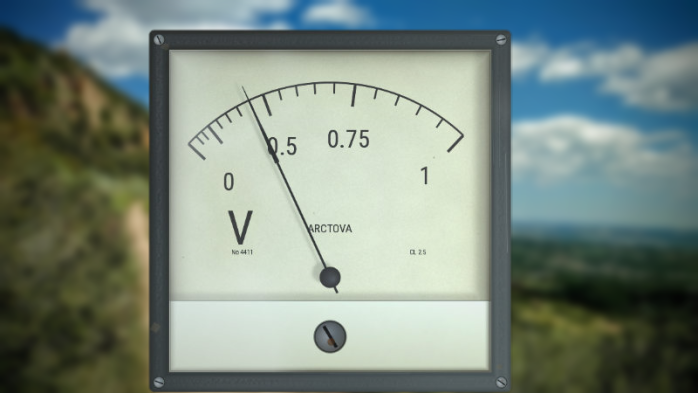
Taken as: 0.45 V
